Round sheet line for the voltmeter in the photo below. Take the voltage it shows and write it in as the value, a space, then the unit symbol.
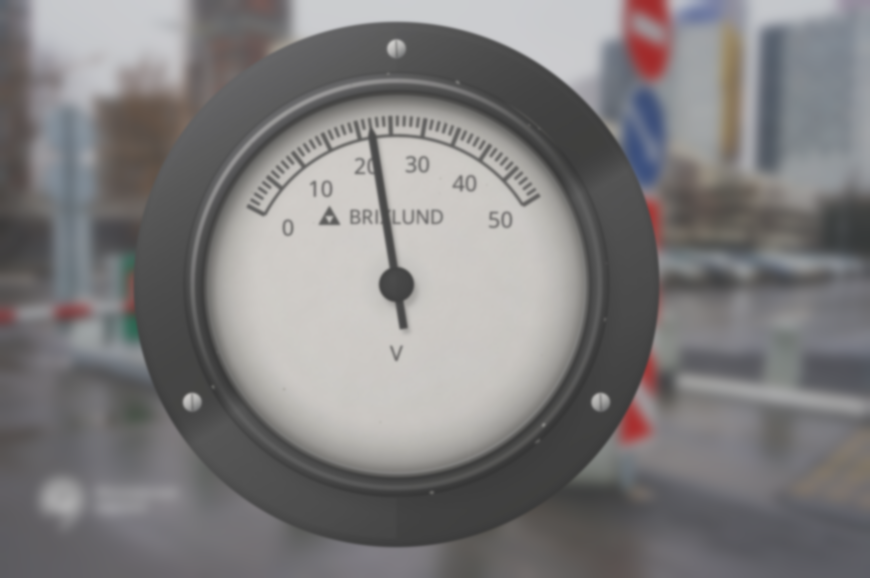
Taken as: 22 V
